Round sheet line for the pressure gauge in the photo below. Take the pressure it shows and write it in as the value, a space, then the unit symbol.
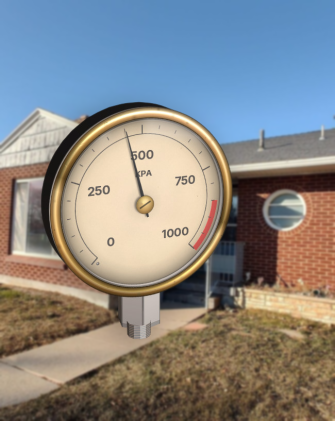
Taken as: 450 kPa
